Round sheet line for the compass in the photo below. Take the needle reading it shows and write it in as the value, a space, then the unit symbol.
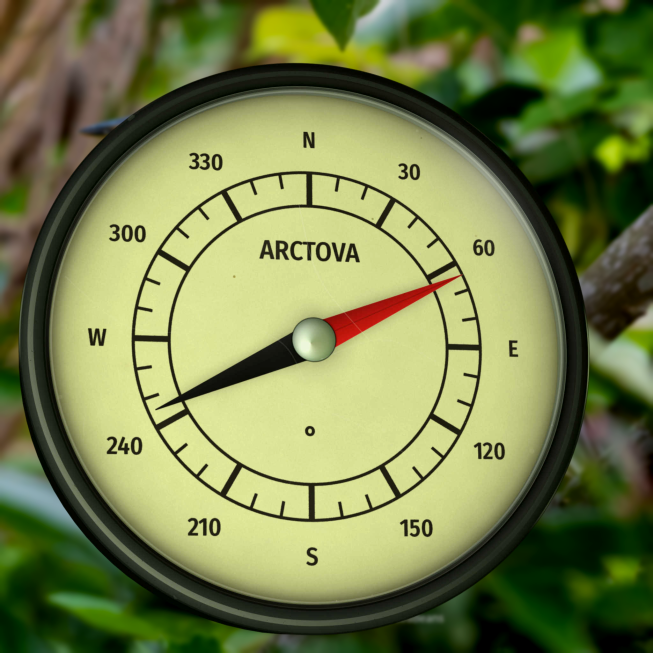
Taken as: 65 °
